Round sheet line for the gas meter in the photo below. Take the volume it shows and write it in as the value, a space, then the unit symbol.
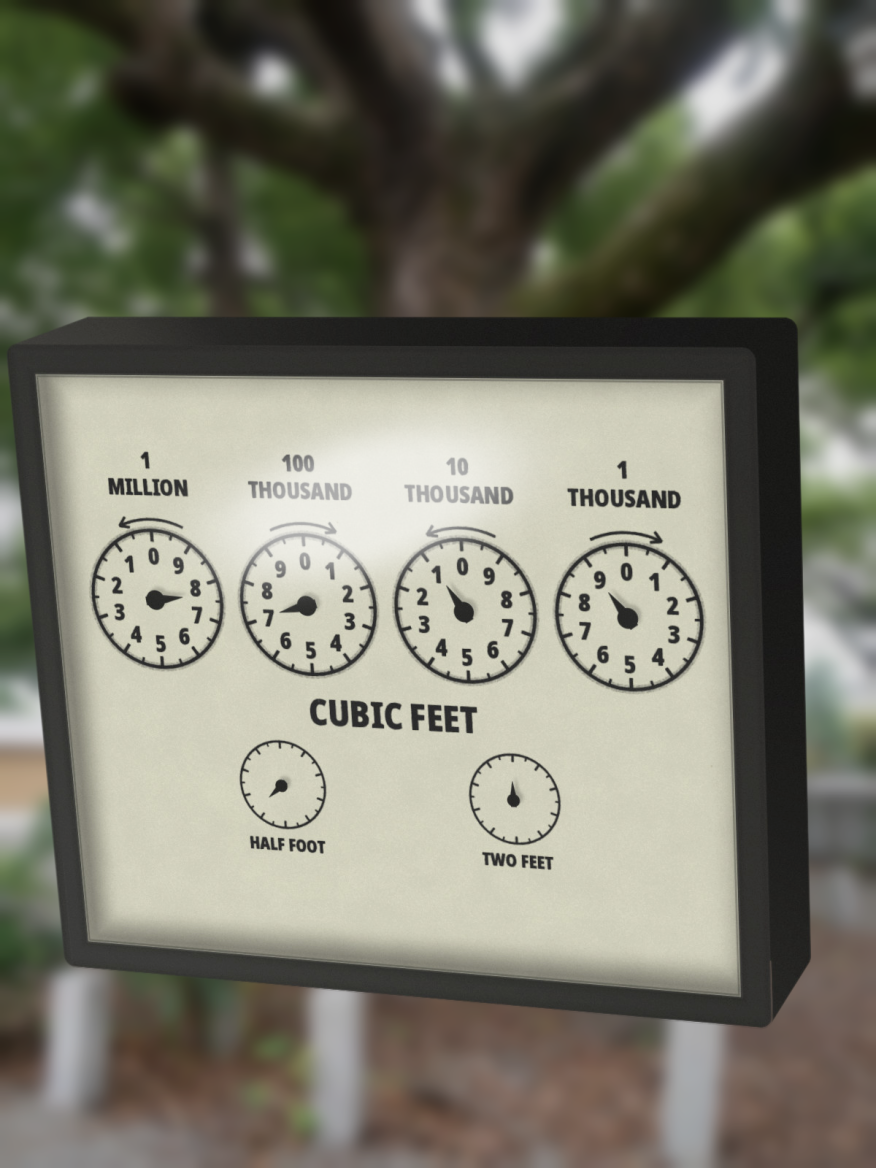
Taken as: 770900 ft³
